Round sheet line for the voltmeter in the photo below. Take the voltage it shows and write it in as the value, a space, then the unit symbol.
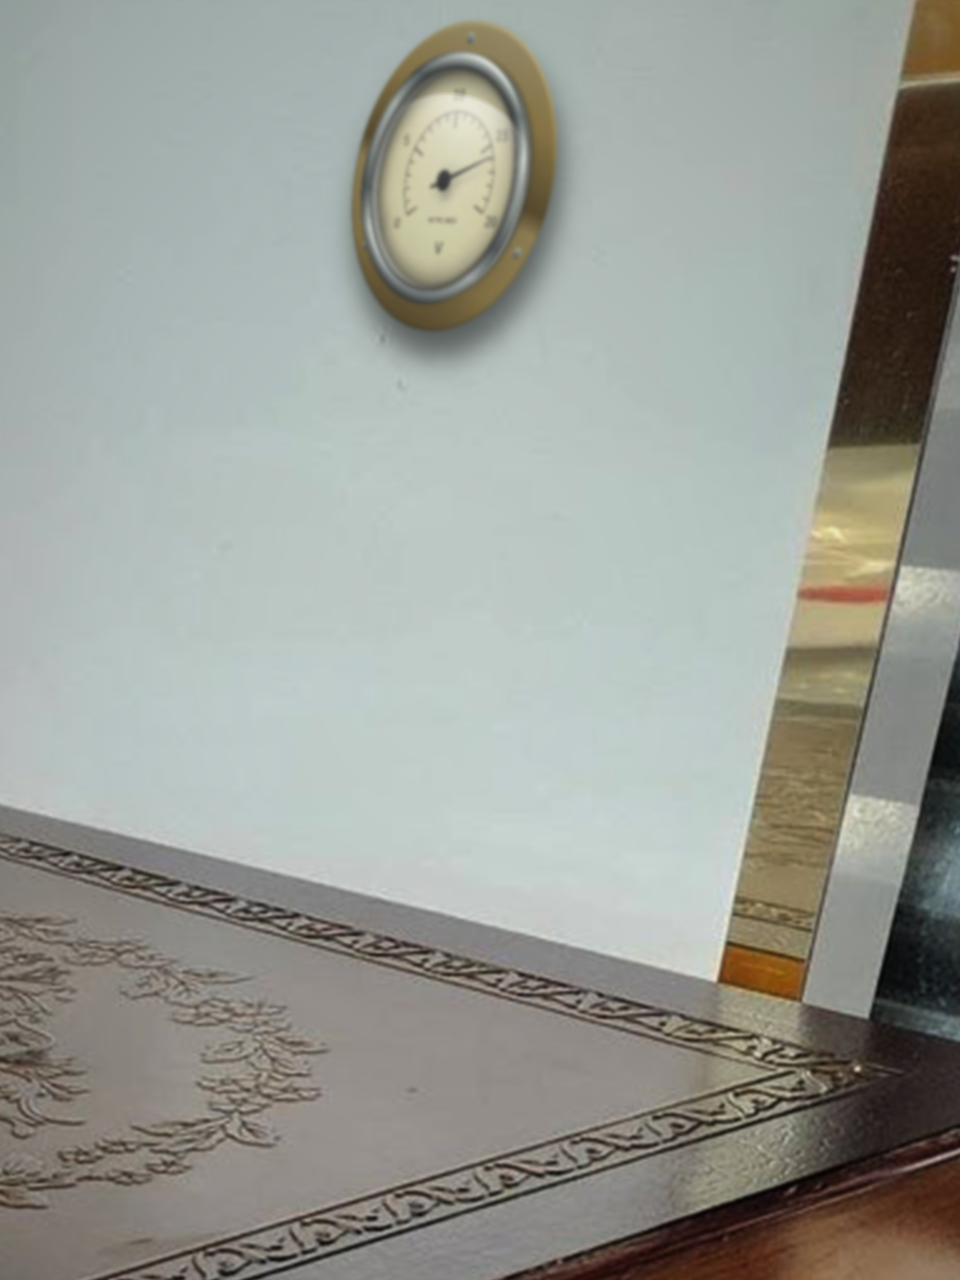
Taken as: 16 V
